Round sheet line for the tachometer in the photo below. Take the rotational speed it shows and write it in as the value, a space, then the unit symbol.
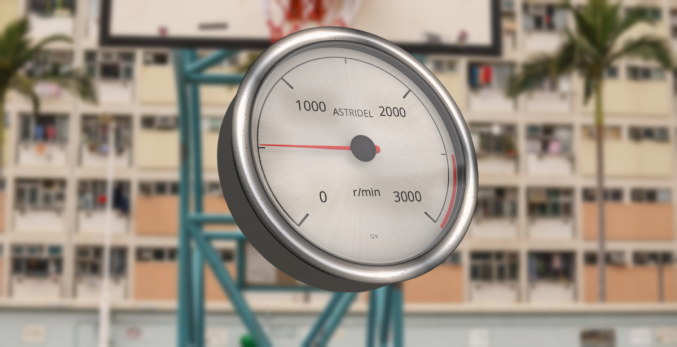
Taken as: 500 rpm
